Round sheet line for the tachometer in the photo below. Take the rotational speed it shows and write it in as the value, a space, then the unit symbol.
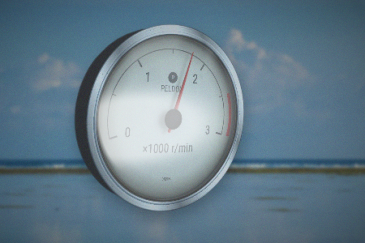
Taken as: 1750 rpm
